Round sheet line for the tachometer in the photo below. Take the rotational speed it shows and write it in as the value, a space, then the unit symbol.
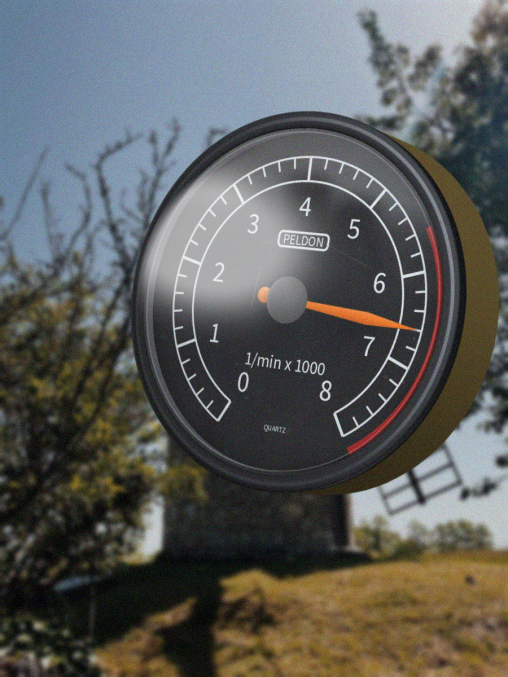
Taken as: 6600 rpm
